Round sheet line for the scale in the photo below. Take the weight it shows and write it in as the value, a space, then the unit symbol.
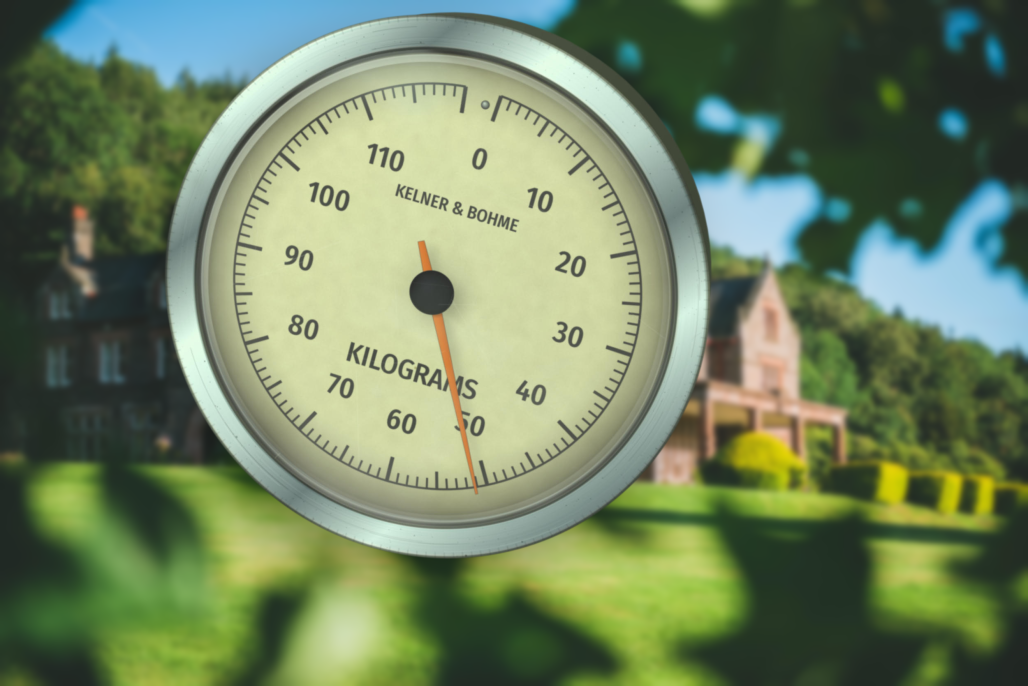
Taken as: 51 kg
